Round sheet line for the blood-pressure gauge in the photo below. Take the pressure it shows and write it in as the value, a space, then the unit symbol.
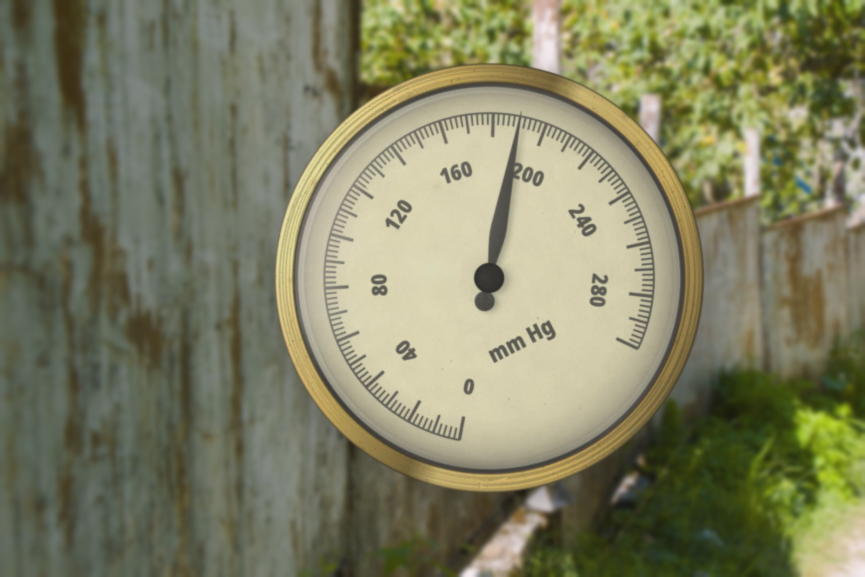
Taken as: 190 mmHg
